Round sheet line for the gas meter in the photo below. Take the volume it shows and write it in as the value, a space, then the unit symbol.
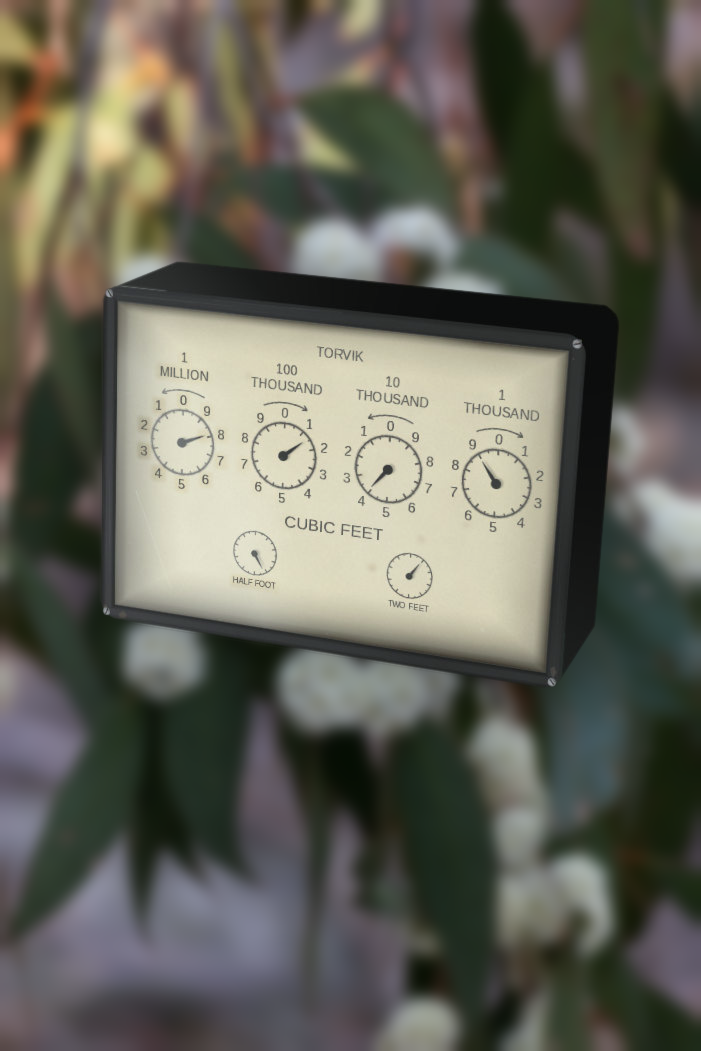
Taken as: 813900 ft³
